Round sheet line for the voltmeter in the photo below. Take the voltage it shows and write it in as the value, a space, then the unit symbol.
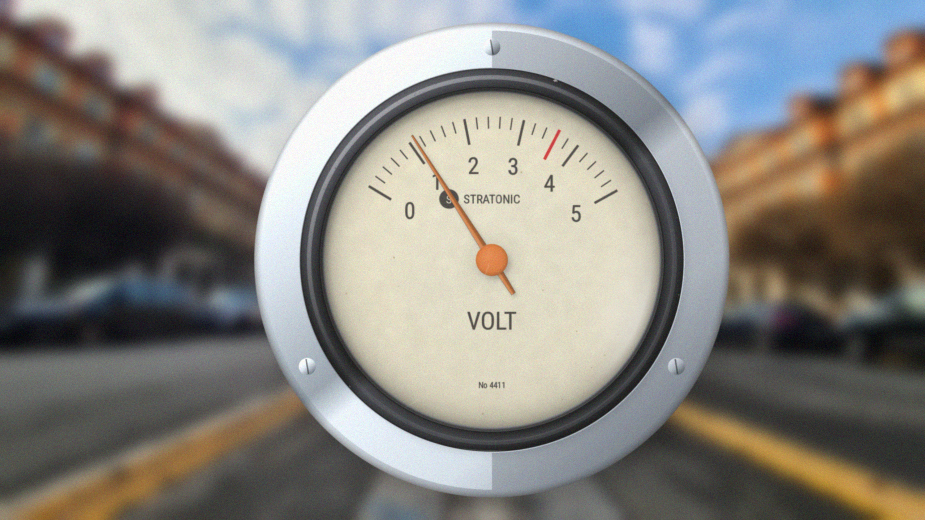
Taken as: 1.1 V
